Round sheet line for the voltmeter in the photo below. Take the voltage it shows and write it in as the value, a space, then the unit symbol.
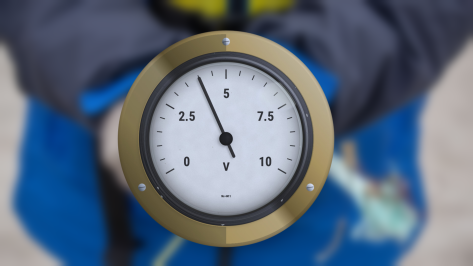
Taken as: 4 V
